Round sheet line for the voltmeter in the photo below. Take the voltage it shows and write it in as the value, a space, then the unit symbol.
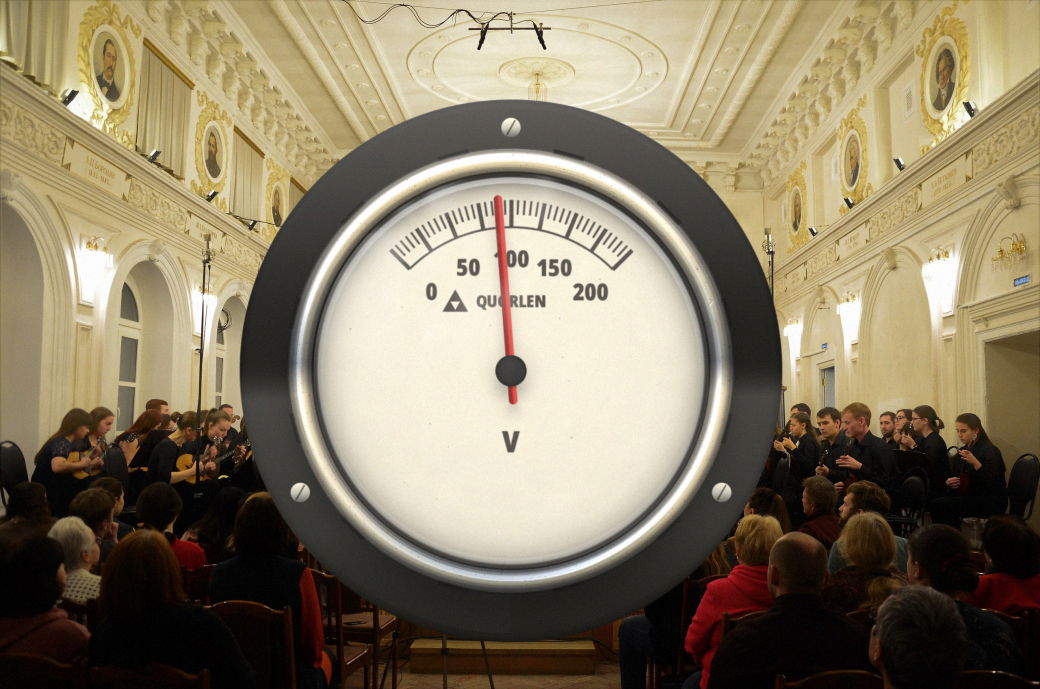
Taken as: 90 V
